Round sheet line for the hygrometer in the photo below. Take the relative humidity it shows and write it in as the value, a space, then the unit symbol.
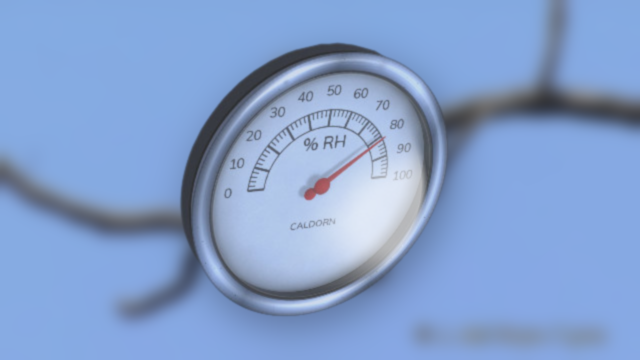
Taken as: 80 %
